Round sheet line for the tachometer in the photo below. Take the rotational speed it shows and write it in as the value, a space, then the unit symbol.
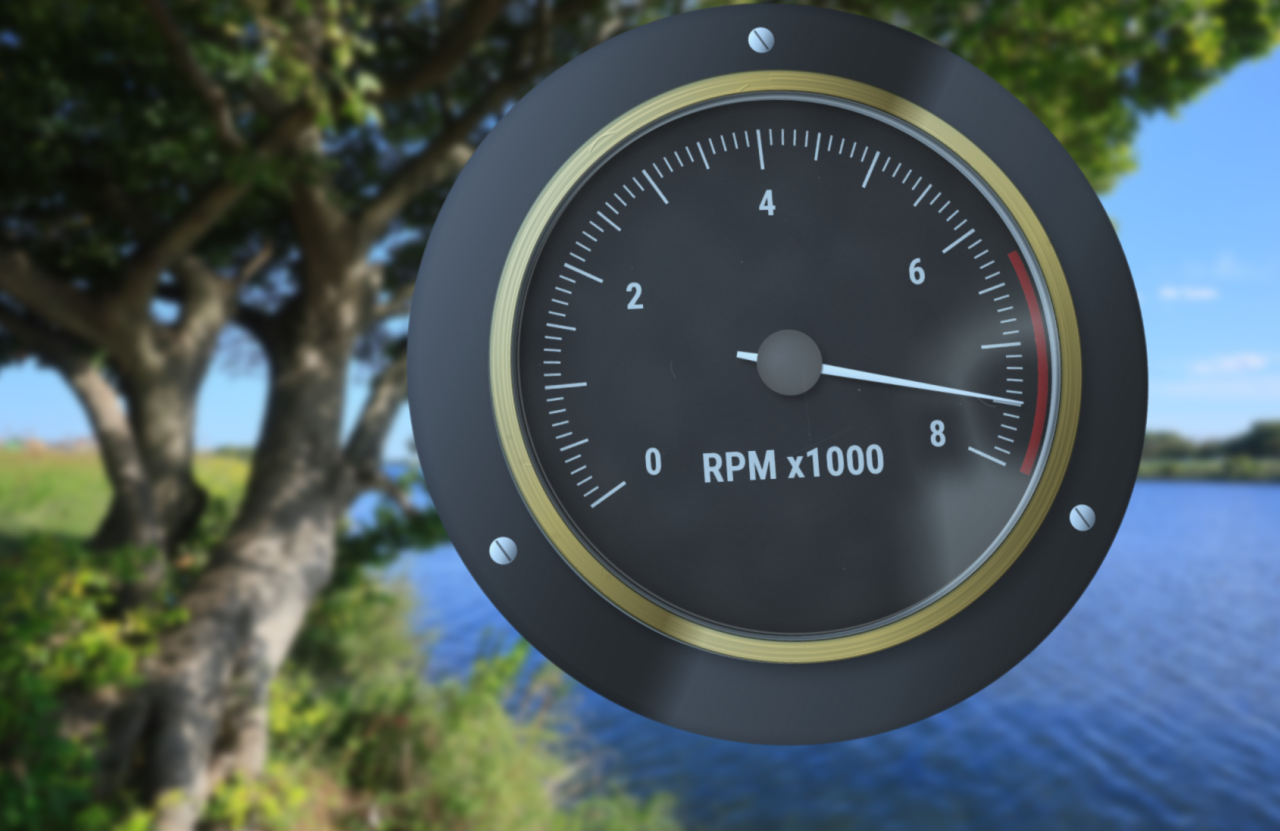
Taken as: 7500 rpm
